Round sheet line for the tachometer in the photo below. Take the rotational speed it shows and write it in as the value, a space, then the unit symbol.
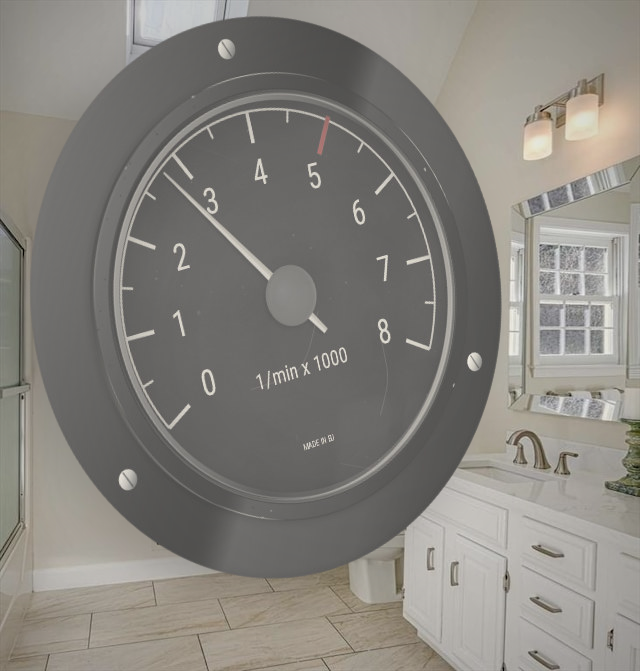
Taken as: 2750 rpm
